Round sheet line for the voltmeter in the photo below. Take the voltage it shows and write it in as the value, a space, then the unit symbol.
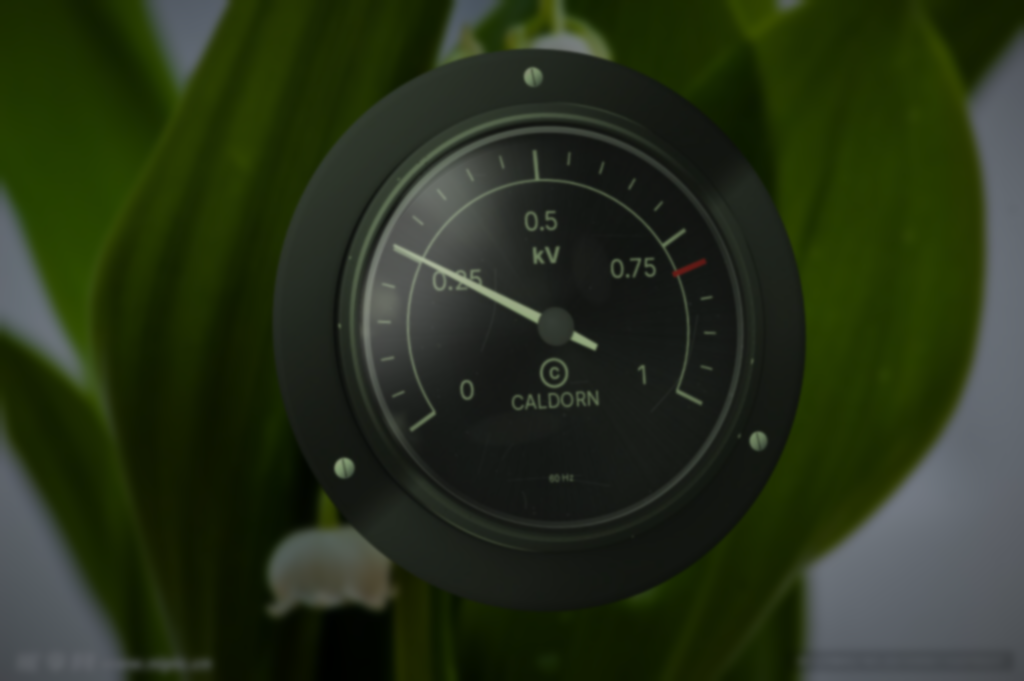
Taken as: 0.25 kV
